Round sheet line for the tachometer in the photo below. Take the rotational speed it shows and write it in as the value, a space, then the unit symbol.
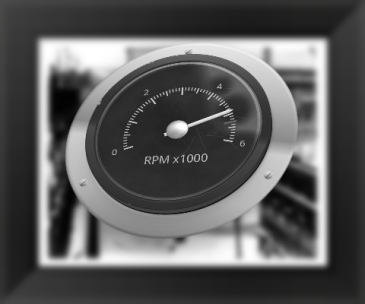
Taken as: 5000 rpm
